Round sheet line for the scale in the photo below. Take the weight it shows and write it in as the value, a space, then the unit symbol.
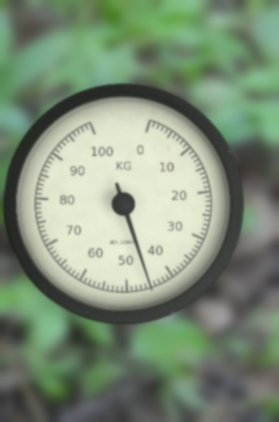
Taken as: 45 kg
